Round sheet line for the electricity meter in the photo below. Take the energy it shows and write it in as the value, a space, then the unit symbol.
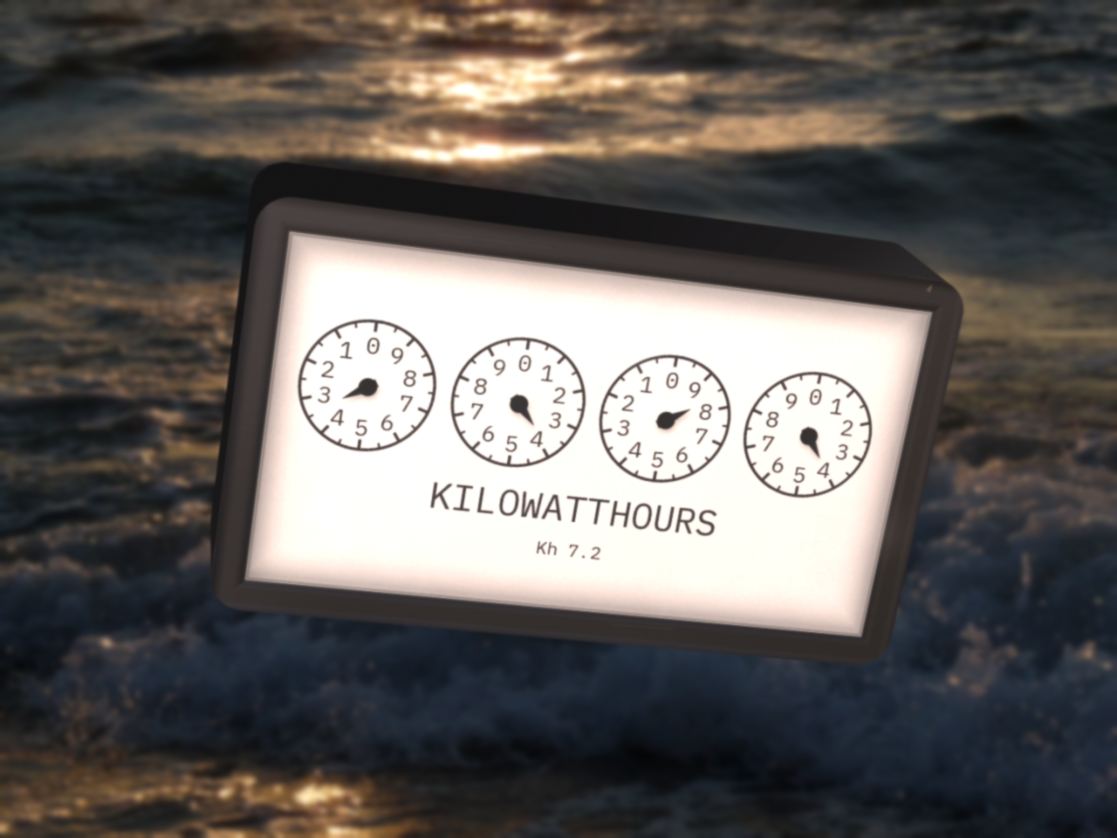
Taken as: 3384 kWh
